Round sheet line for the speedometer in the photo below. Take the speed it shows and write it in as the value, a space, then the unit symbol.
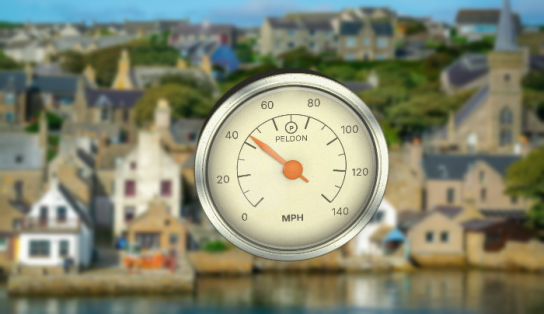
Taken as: 45 mph
